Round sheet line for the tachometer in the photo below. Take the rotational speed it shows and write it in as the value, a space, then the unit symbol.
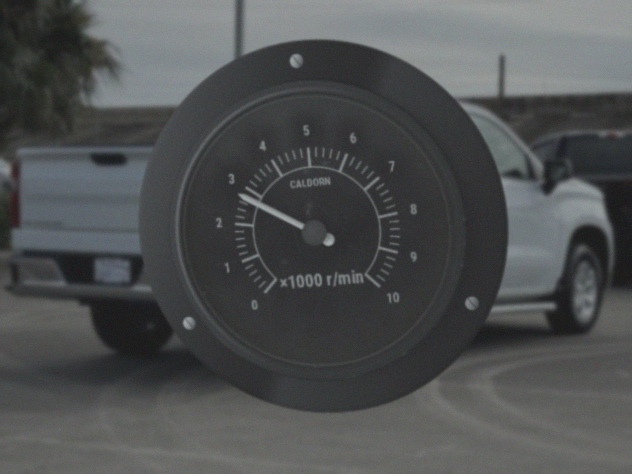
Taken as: 2800 rpm
